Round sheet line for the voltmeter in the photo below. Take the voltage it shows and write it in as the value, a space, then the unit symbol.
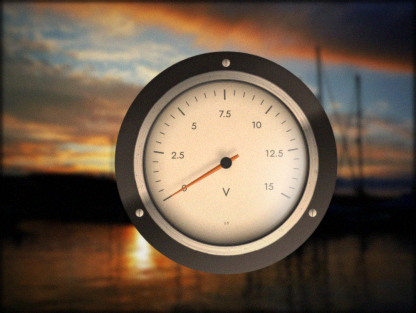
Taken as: 0 V
